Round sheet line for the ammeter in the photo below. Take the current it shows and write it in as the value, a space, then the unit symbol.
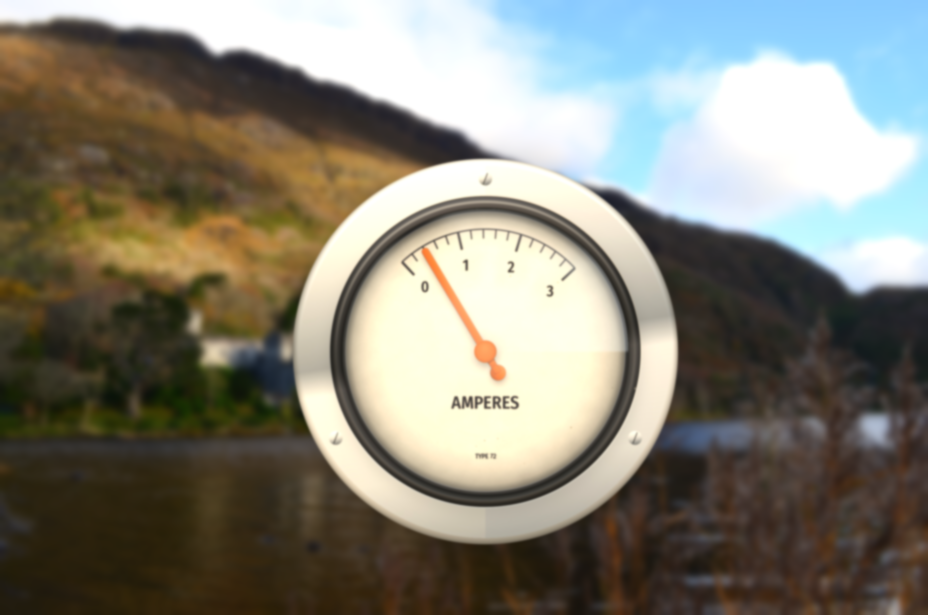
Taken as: 0.4 A
